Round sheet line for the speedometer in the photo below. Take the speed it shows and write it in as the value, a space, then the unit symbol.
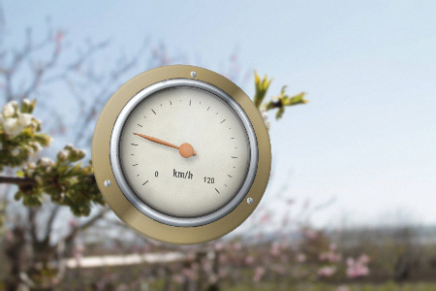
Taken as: 25 km/h
